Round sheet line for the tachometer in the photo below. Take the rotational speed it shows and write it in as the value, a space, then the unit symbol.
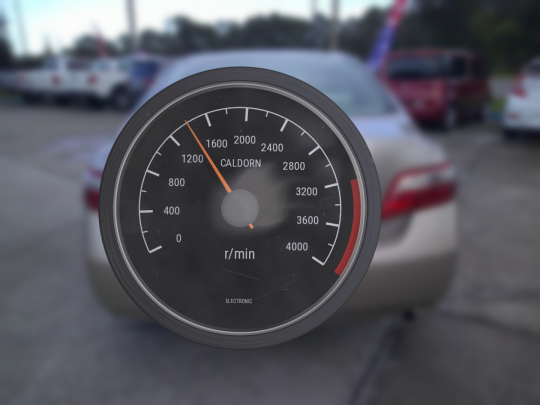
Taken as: 1400 rpm
